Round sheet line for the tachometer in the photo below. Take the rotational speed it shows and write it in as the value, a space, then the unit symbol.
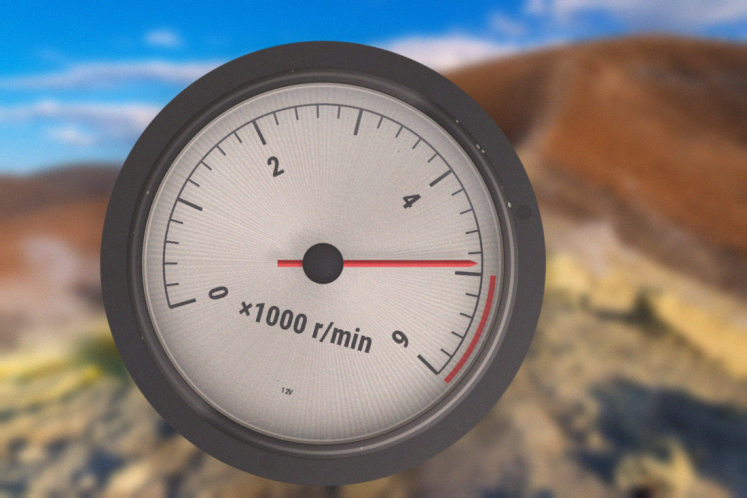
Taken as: 4900 rpm
